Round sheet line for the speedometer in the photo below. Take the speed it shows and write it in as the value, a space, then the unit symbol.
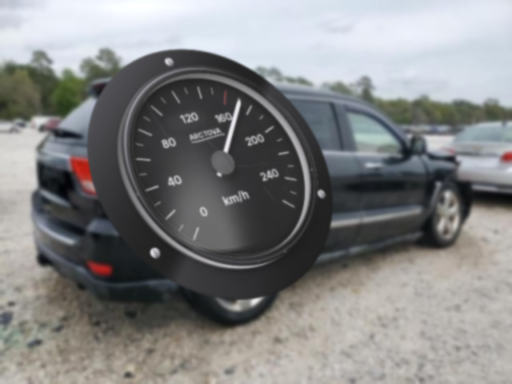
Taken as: 170 km/h
